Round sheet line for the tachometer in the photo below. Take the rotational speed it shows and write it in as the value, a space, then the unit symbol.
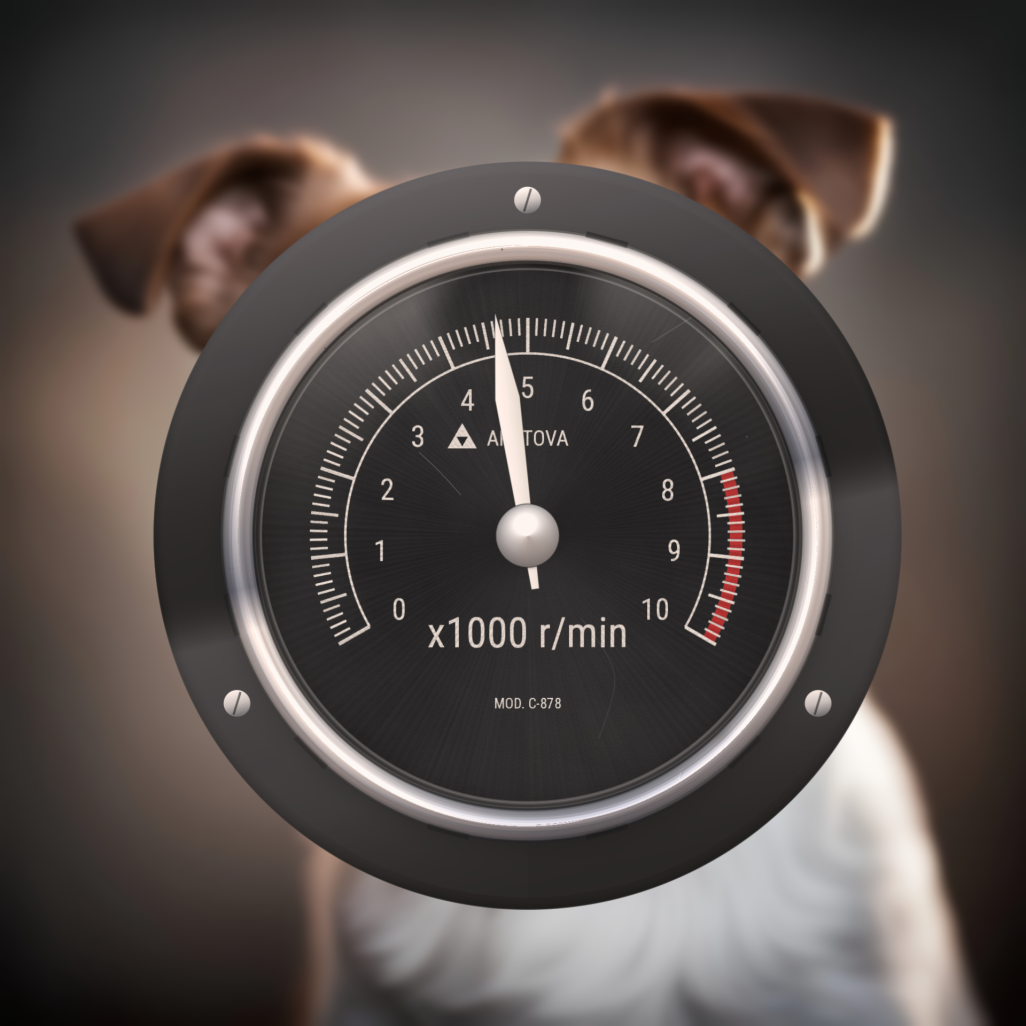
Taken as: 4650 rpm
